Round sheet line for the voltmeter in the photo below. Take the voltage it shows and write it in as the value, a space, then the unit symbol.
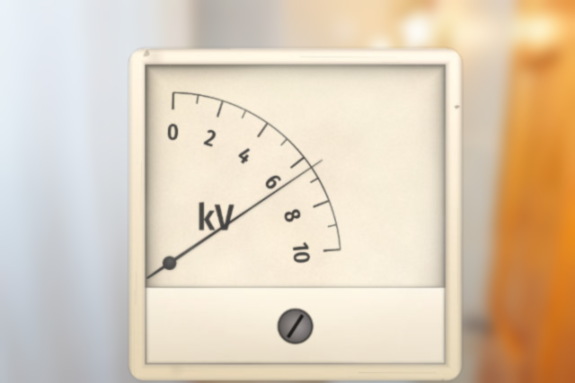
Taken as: 6.5 kV
